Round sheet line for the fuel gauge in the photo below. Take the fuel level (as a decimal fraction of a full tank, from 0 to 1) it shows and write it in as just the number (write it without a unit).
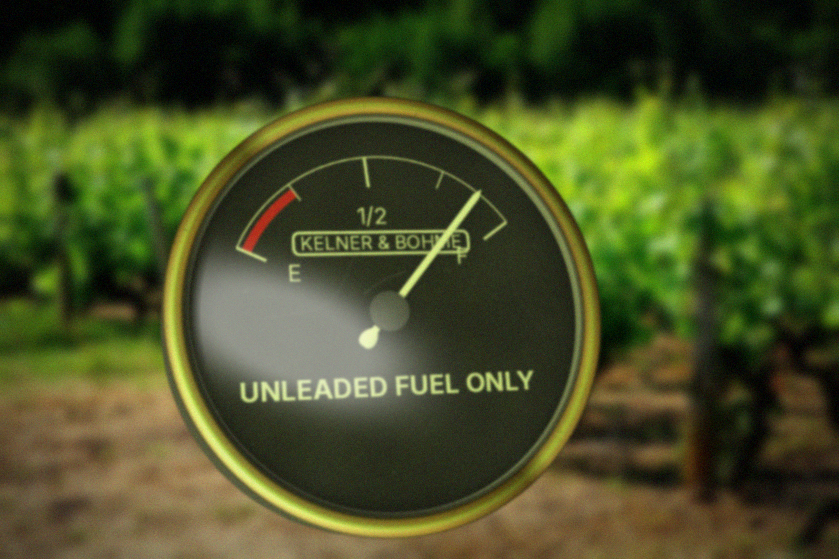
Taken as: 0.875
